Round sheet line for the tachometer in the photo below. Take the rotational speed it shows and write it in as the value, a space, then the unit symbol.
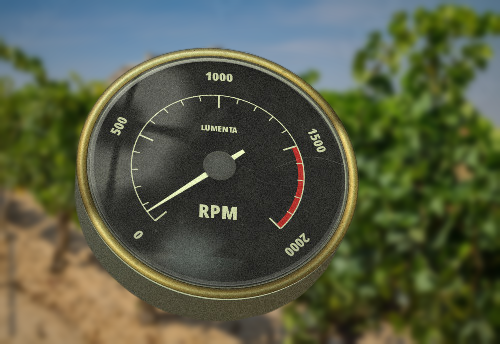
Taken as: 50 rpm
